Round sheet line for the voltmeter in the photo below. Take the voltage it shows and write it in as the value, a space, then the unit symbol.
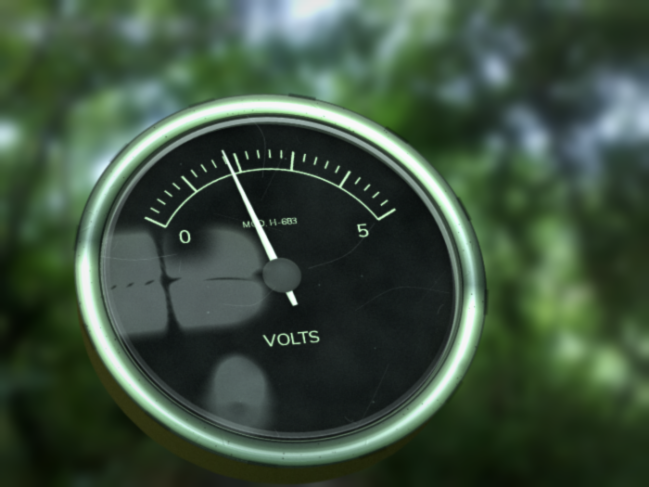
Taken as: 1.8 V
